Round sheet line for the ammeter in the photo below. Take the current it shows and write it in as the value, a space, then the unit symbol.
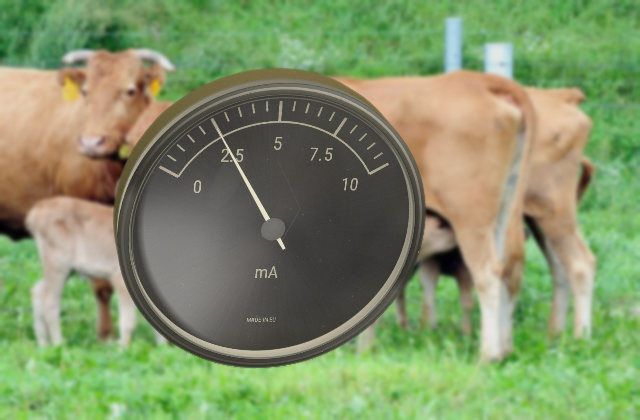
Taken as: 2.5 mA
